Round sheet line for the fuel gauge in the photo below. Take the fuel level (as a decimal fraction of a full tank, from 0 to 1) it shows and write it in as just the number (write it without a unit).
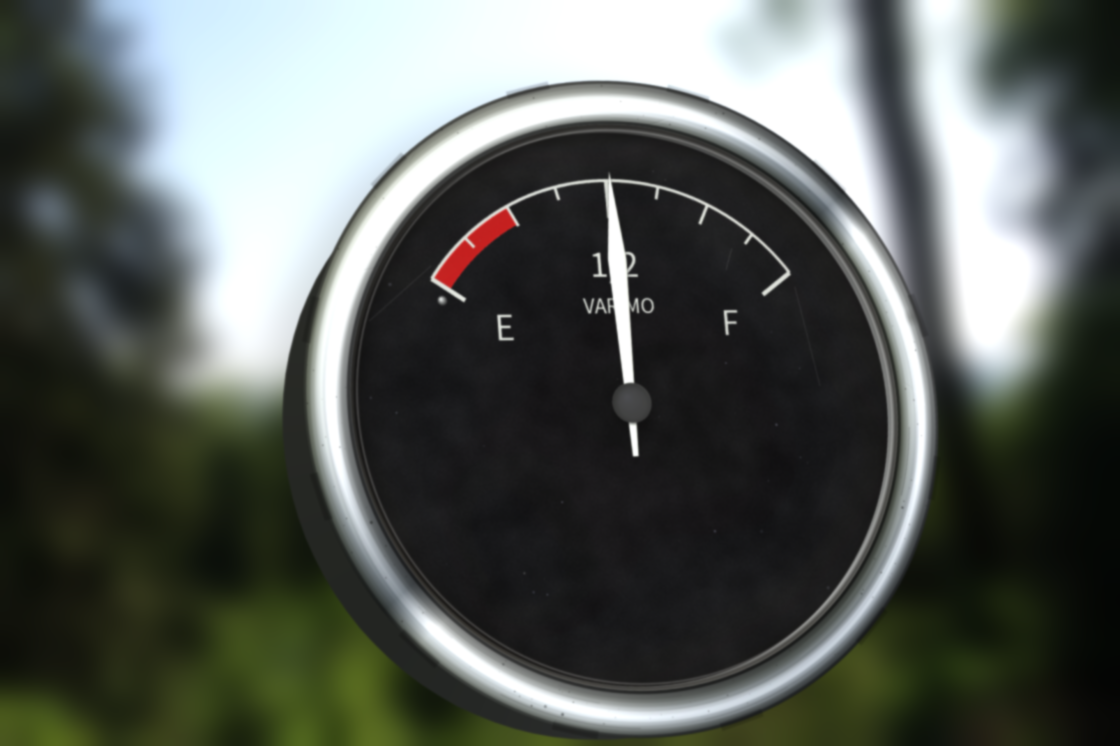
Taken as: 0.5
